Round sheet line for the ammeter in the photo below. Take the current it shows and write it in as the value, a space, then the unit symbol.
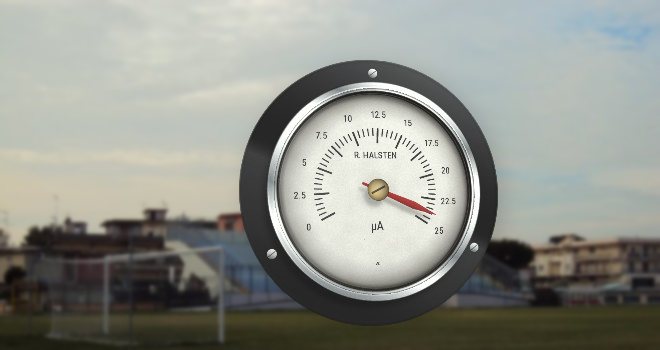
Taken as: 24 µA
